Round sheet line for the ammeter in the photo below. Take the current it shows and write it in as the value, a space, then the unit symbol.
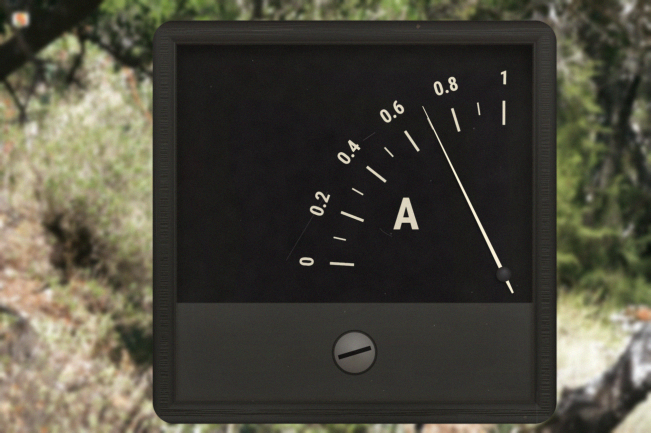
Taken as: 0.7 A
